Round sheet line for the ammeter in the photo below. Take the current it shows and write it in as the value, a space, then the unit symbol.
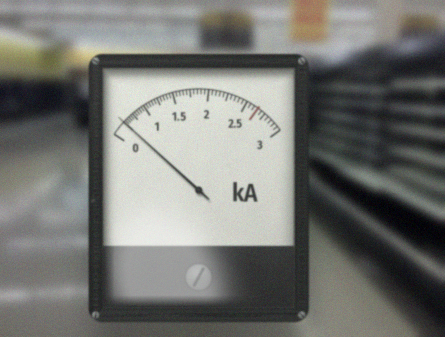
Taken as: 0.5 kA
